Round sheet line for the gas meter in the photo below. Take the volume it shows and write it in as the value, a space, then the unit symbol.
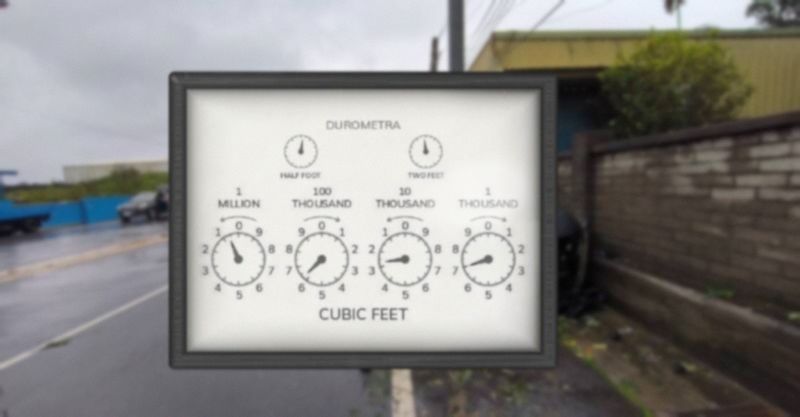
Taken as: 62700 ft³
